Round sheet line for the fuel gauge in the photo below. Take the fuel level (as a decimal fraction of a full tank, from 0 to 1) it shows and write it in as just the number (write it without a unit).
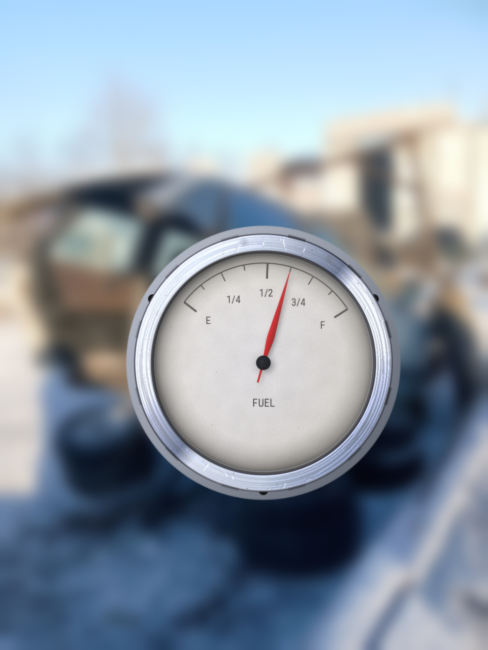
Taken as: 0.625
